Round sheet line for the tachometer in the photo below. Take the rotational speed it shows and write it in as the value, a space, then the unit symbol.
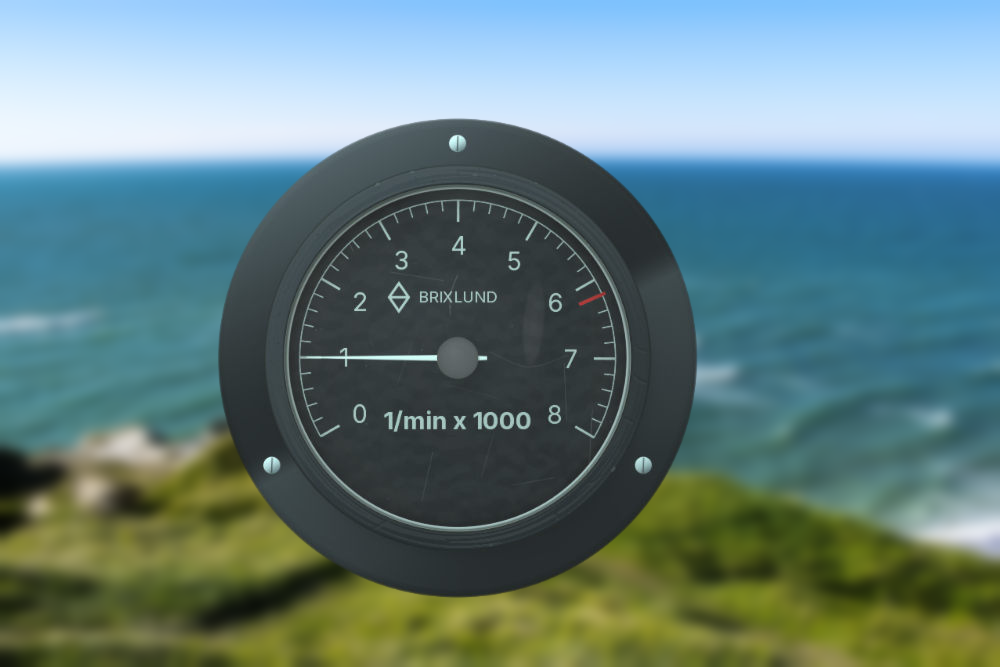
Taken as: 1000 rpm
